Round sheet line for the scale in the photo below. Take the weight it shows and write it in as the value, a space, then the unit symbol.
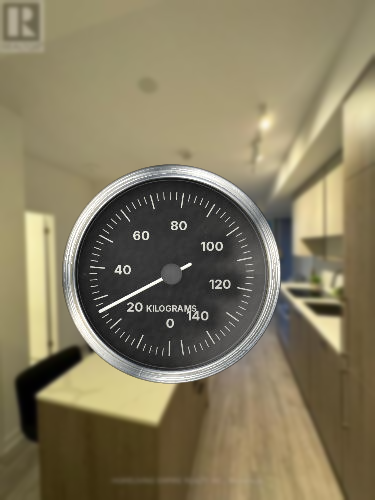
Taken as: 26 kg
